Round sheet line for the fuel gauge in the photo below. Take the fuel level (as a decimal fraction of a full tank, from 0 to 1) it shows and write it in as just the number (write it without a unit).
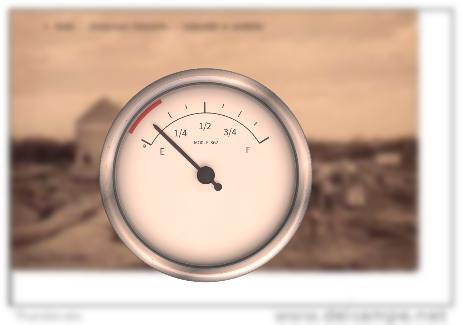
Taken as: 0.125
